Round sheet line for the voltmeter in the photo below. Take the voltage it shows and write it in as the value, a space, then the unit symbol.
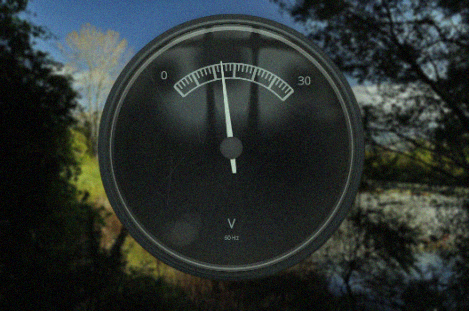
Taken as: 12 V
